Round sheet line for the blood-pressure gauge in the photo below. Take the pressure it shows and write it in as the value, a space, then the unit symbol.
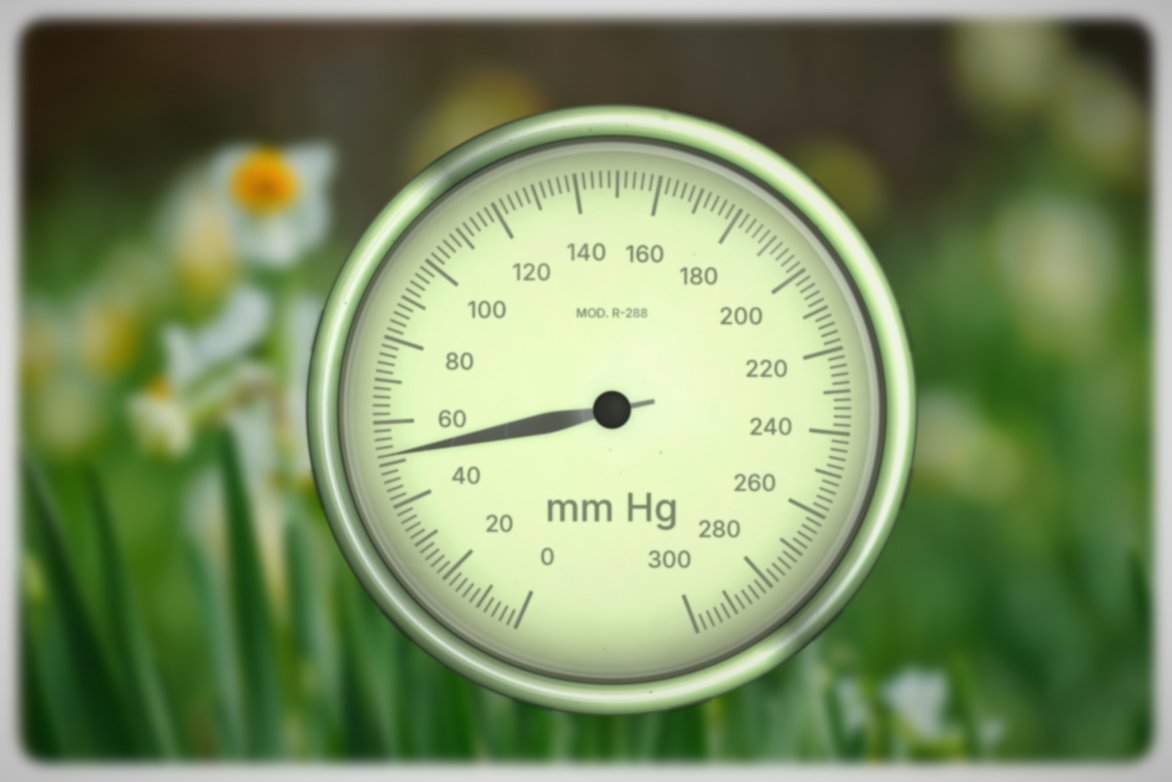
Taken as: 52 mmHg
